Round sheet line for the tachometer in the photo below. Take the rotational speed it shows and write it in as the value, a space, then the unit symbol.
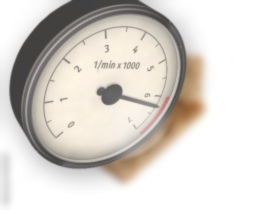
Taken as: 6250 rpm
